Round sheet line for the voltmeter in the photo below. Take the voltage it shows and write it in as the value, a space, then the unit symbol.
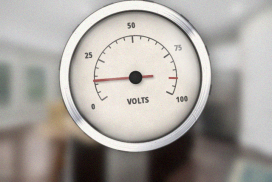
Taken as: 12.5 V
